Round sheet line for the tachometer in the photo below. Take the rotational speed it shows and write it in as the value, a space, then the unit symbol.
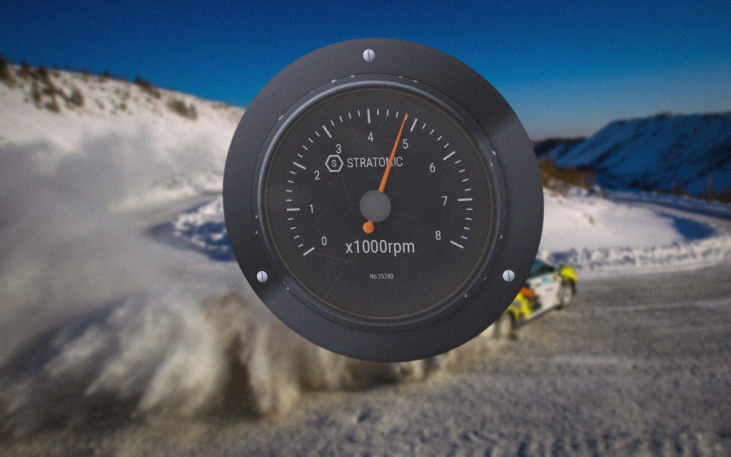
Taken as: 4800 rpm
